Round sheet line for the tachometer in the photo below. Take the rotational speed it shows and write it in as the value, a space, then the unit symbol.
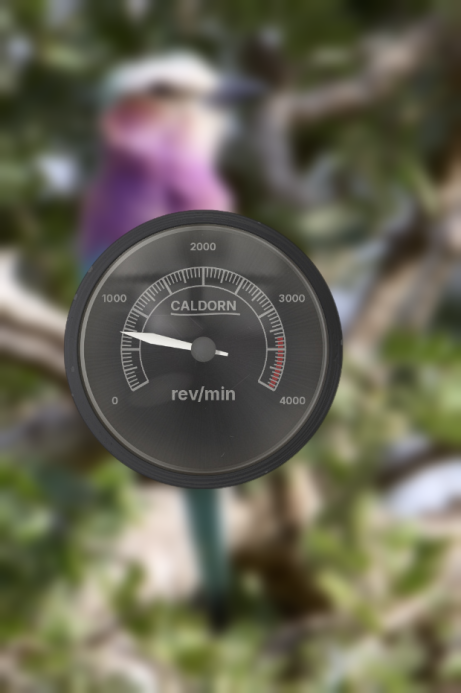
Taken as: 700 rpm
